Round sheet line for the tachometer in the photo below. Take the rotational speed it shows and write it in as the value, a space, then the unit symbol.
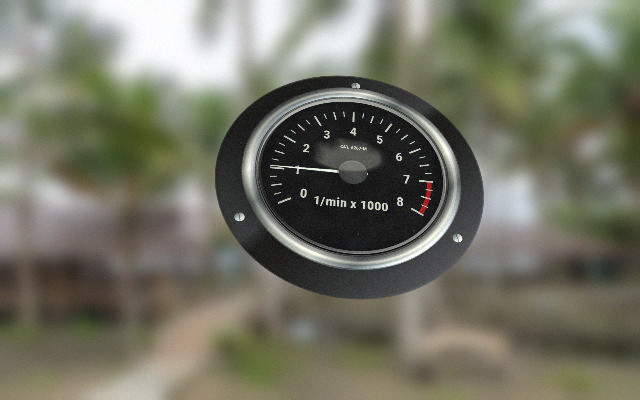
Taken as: 1000 rpm
